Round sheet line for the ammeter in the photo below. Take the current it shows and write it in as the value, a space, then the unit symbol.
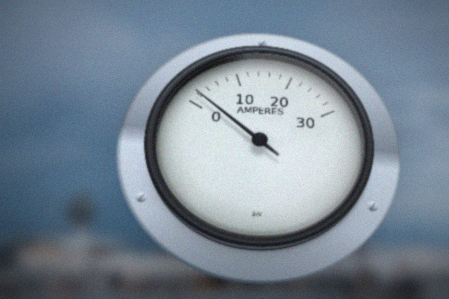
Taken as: 2 A
